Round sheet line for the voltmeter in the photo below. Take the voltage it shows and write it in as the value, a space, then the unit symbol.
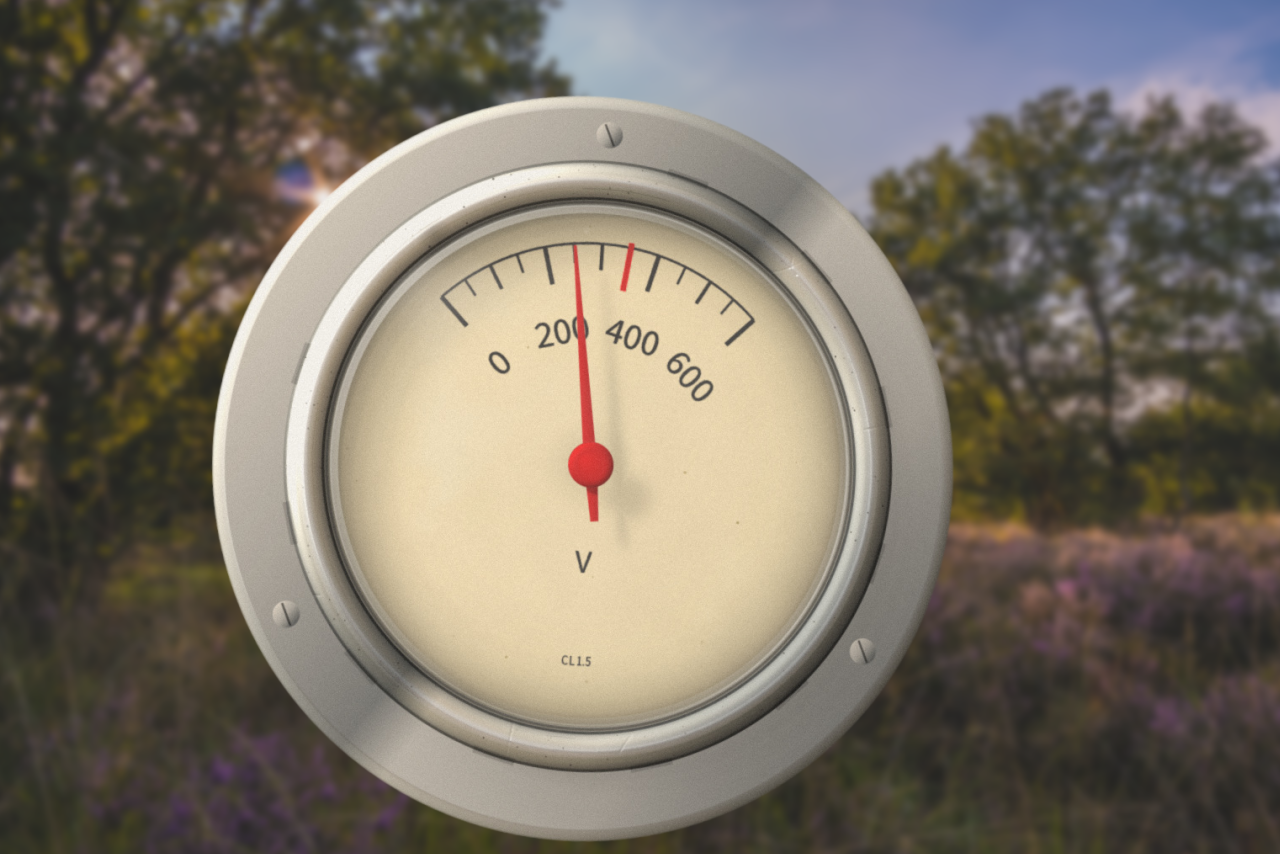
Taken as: 250 V
